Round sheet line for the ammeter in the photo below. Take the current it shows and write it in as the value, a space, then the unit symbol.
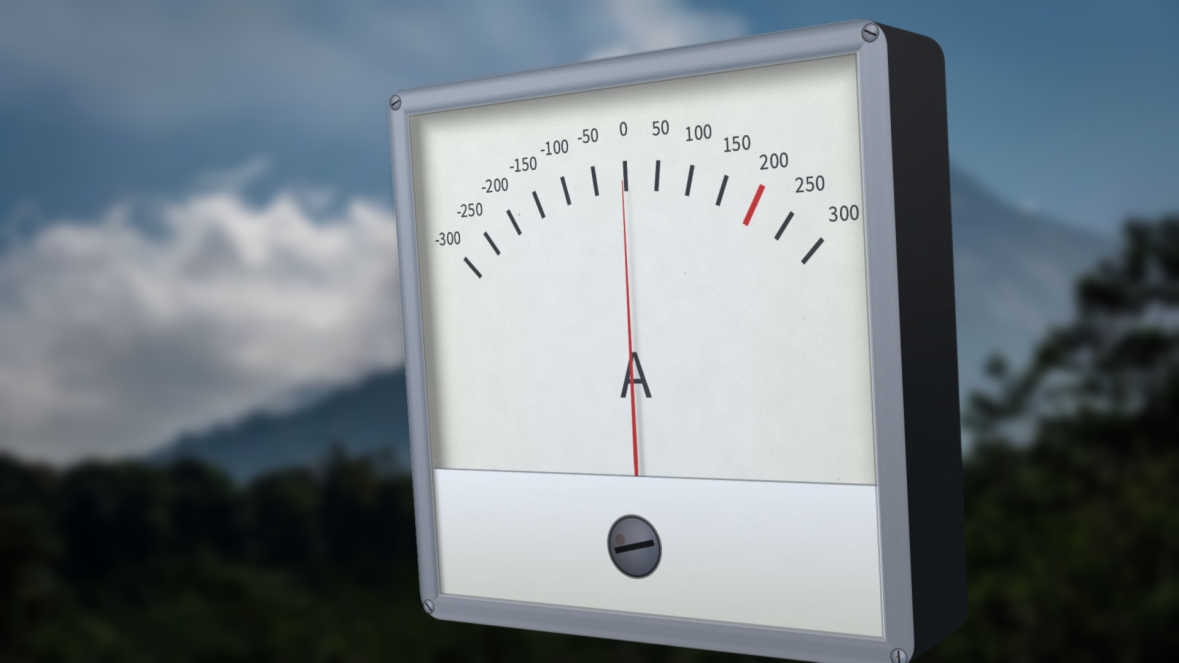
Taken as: 0 A
